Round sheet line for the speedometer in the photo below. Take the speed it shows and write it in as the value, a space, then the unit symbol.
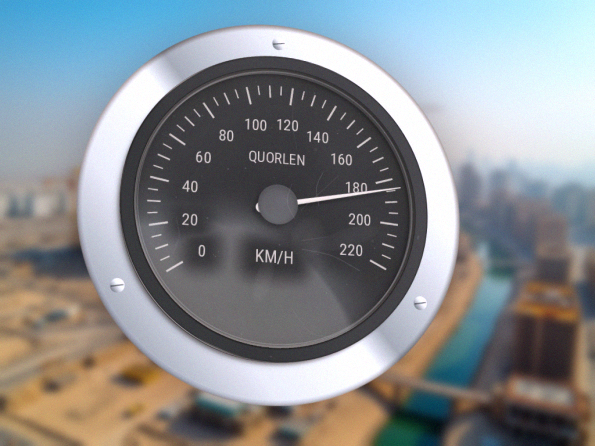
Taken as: 185 km/h
